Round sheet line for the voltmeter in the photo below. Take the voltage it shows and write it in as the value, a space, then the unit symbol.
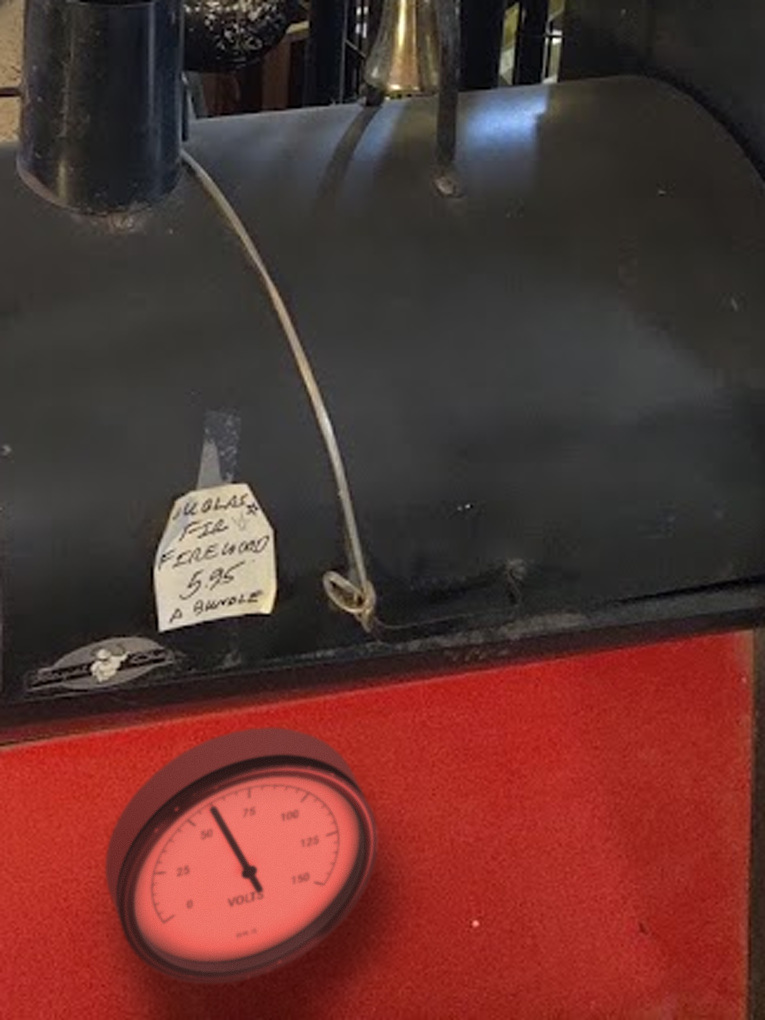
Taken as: 60 V
